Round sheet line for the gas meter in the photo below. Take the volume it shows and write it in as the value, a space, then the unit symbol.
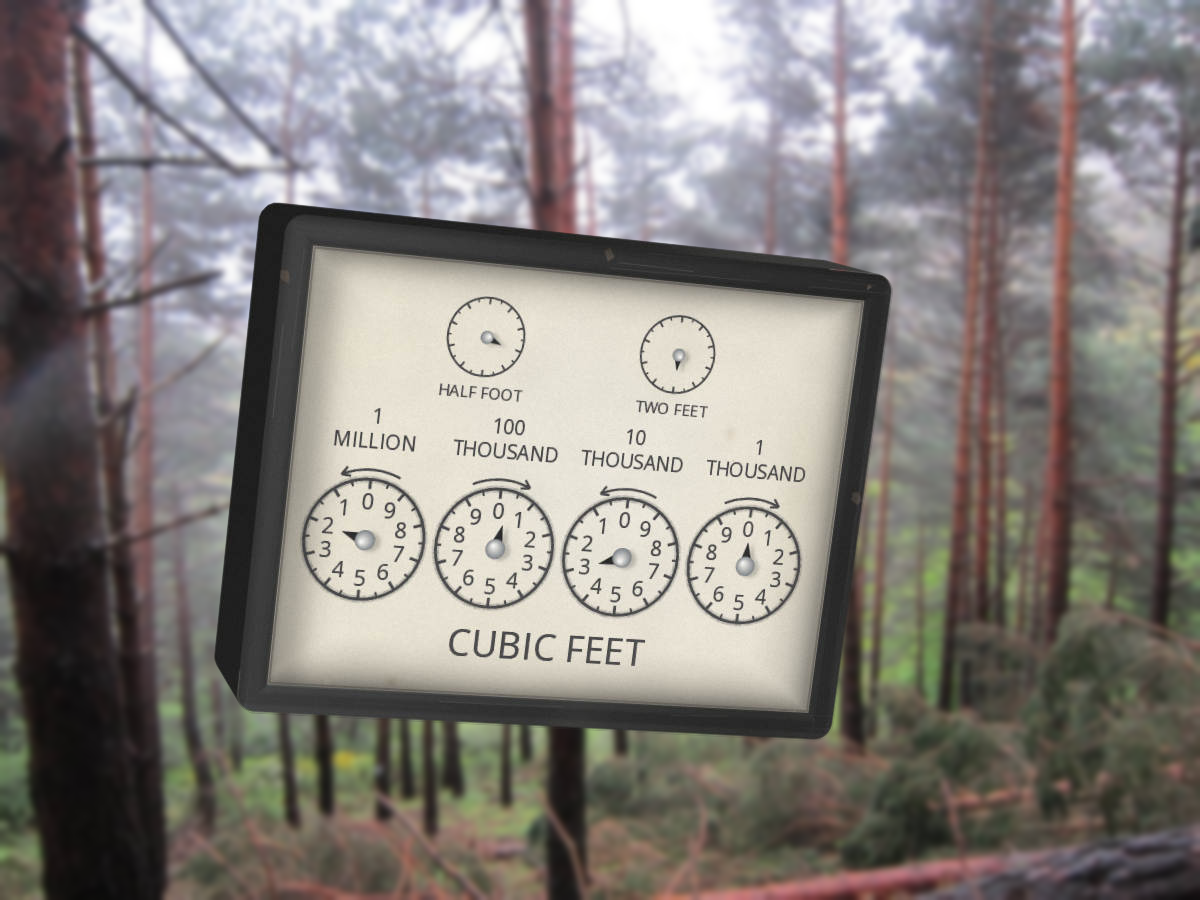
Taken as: 203000 ft³
